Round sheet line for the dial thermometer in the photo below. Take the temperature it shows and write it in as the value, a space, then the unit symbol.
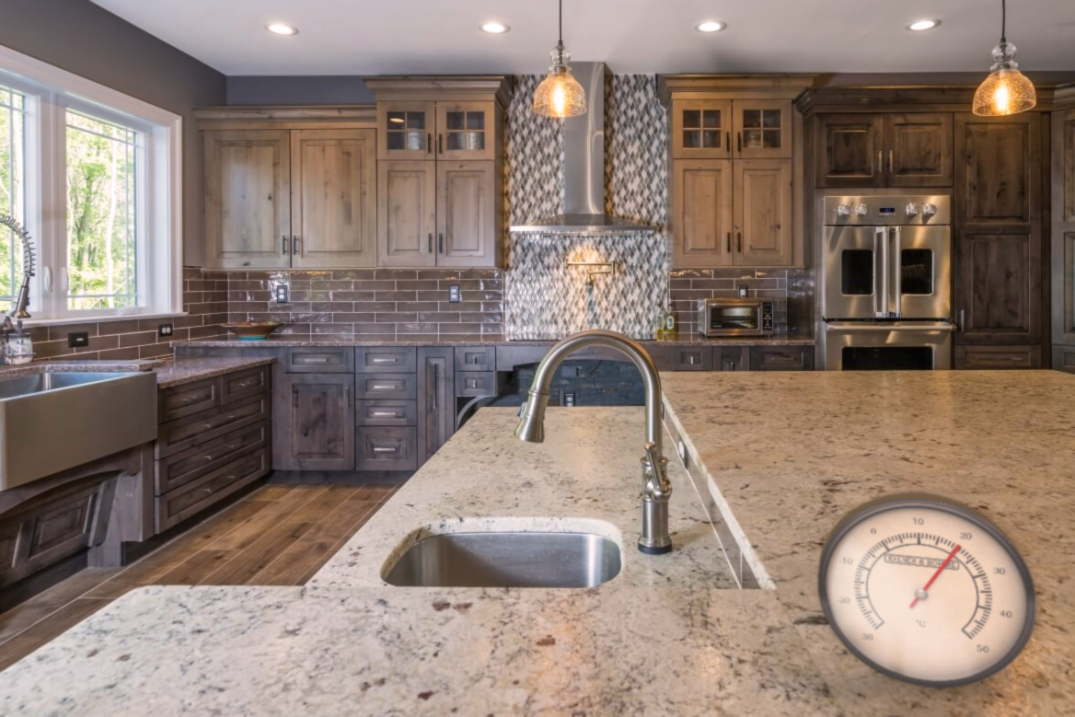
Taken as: 20 °C
